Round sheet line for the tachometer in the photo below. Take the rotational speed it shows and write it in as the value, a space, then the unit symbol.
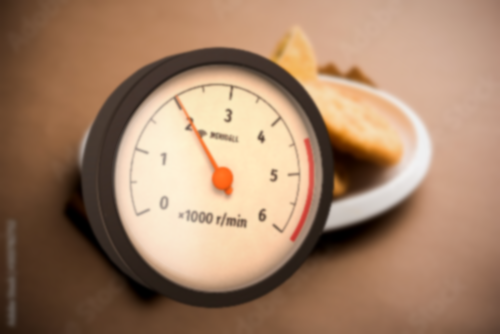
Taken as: 2000 rpm
